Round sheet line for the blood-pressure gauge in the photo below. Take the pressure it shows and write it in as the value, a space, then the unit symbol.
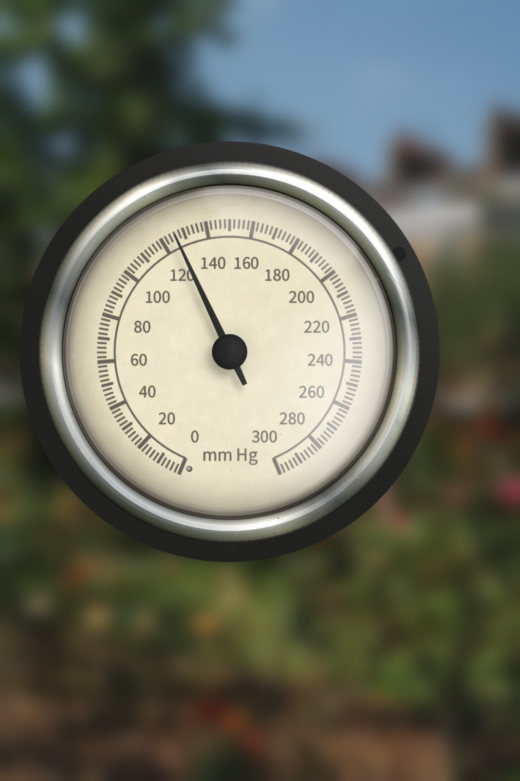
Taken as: 126 mmHg
